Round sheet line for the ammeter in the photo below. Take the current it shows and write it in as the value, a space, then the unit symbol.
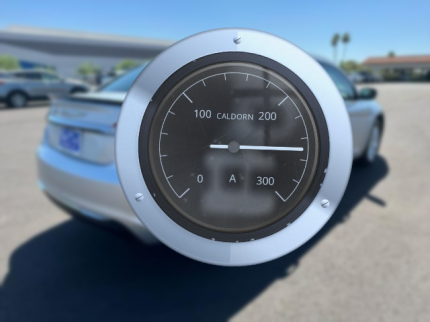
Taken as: 250 A
